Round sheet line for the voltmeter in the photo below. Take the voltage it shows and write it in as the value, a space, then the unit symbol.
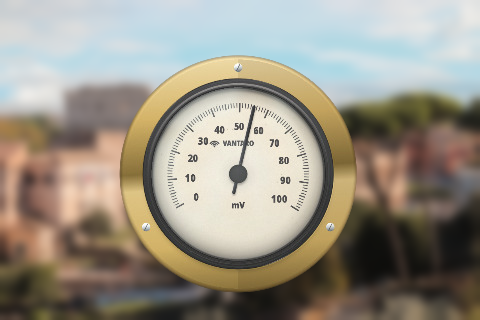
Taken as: 55 mV
